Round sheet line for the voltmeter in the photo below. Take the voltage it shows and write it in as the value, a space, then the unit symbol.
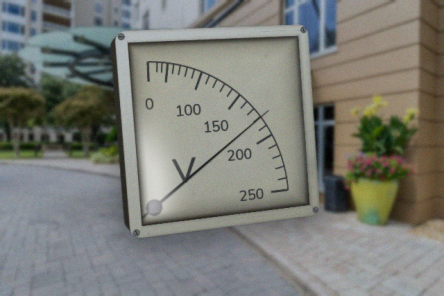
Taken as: 180 V
